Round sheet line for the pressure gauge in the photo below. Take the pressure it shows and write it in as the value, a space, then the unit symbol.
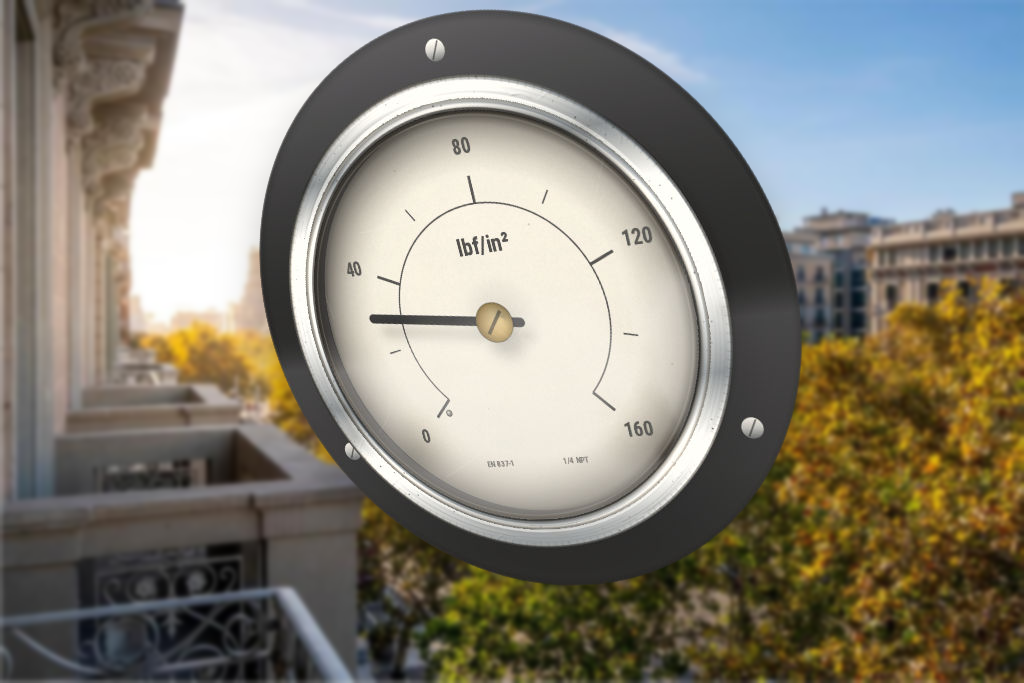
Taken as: 30 psi
